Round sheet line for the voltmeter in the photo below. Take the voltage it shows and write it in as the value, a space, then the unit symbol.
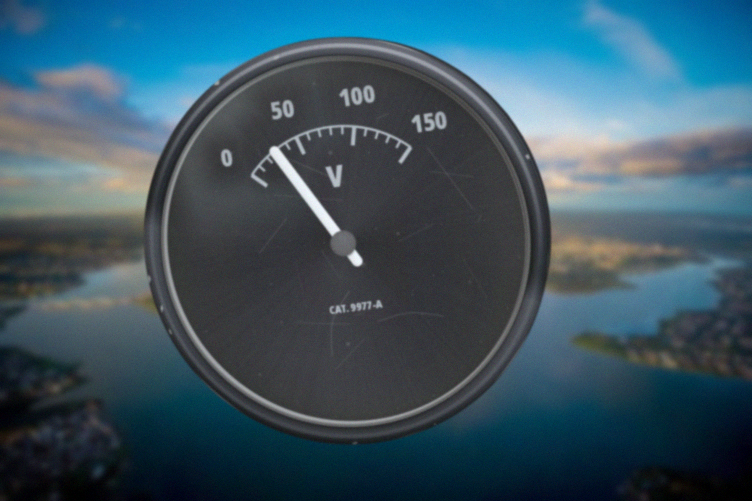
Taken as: 30 V
